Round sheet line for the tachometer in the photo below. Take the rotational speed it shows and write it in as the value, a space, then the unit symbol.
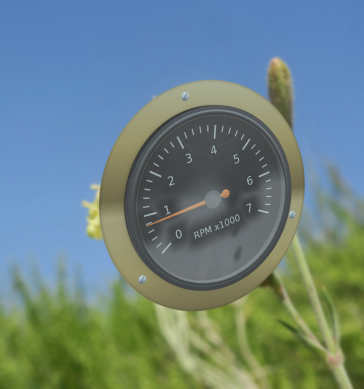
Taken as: 800 rpm
